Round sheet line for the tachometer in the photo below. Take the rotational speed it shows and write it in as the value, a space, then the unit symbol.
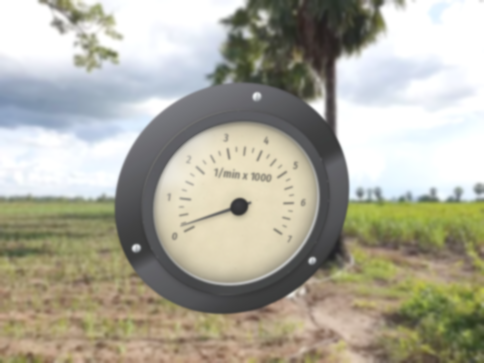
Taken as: 250 rpm
